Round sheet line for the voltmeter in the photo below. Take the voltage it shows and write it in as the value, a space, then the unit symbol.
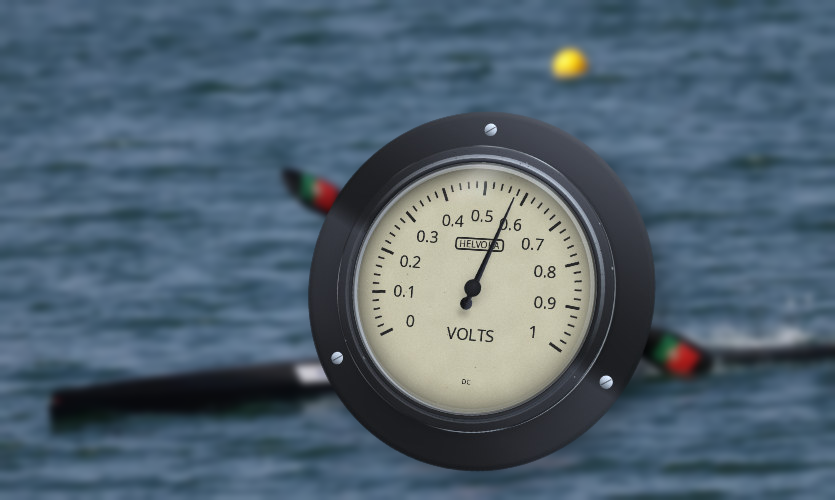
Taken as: 0.58 V
